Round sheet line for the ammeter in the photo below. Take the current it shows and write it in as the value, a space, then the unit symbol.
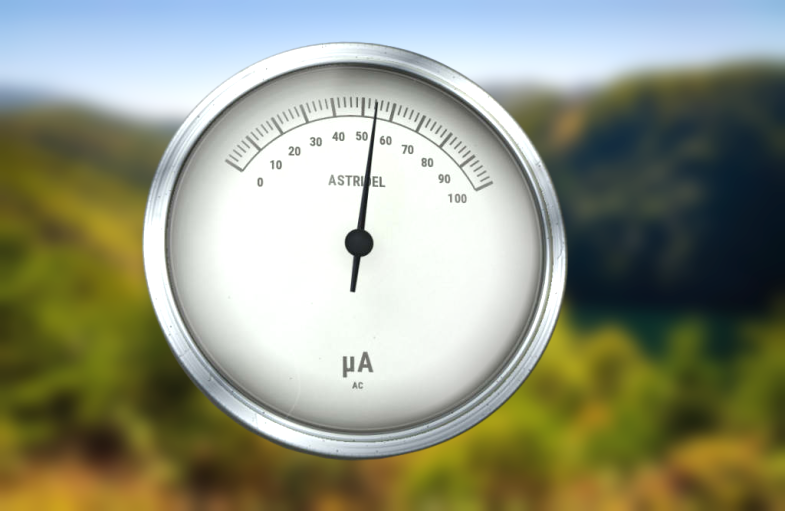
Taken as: 54 µA
